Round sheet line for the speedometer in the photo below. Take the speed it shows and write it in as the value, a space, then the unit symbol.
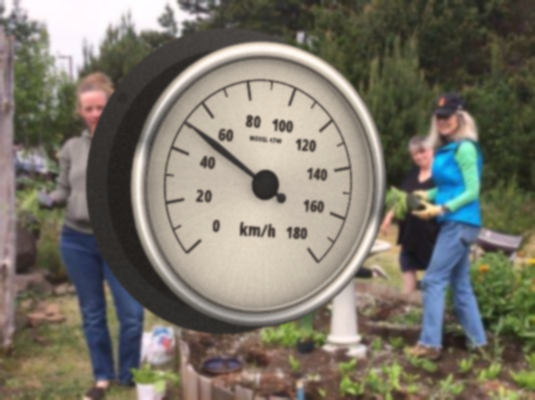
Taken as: 50 km/h
